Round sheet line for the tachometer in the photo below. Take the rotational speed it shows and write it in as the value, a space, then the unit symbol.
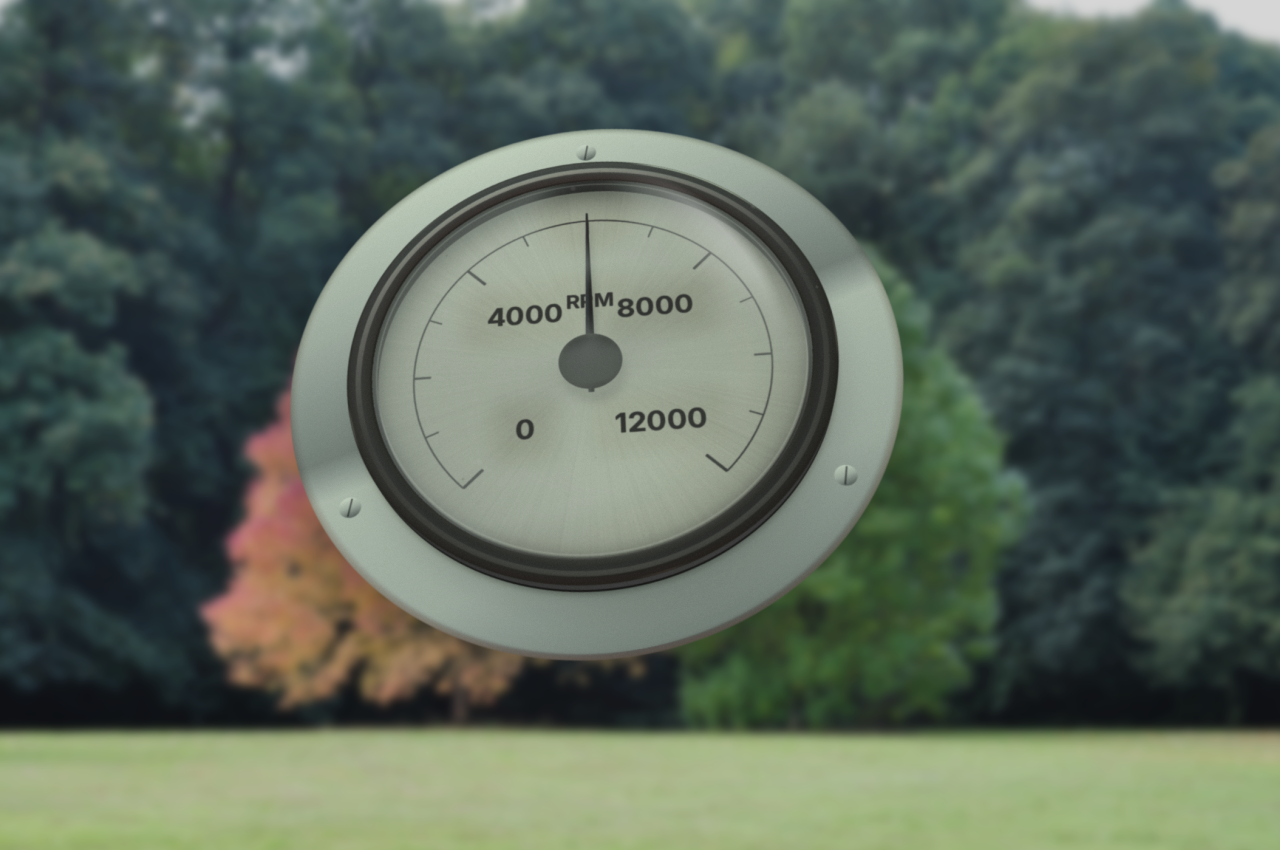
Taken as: 6000 rpm
